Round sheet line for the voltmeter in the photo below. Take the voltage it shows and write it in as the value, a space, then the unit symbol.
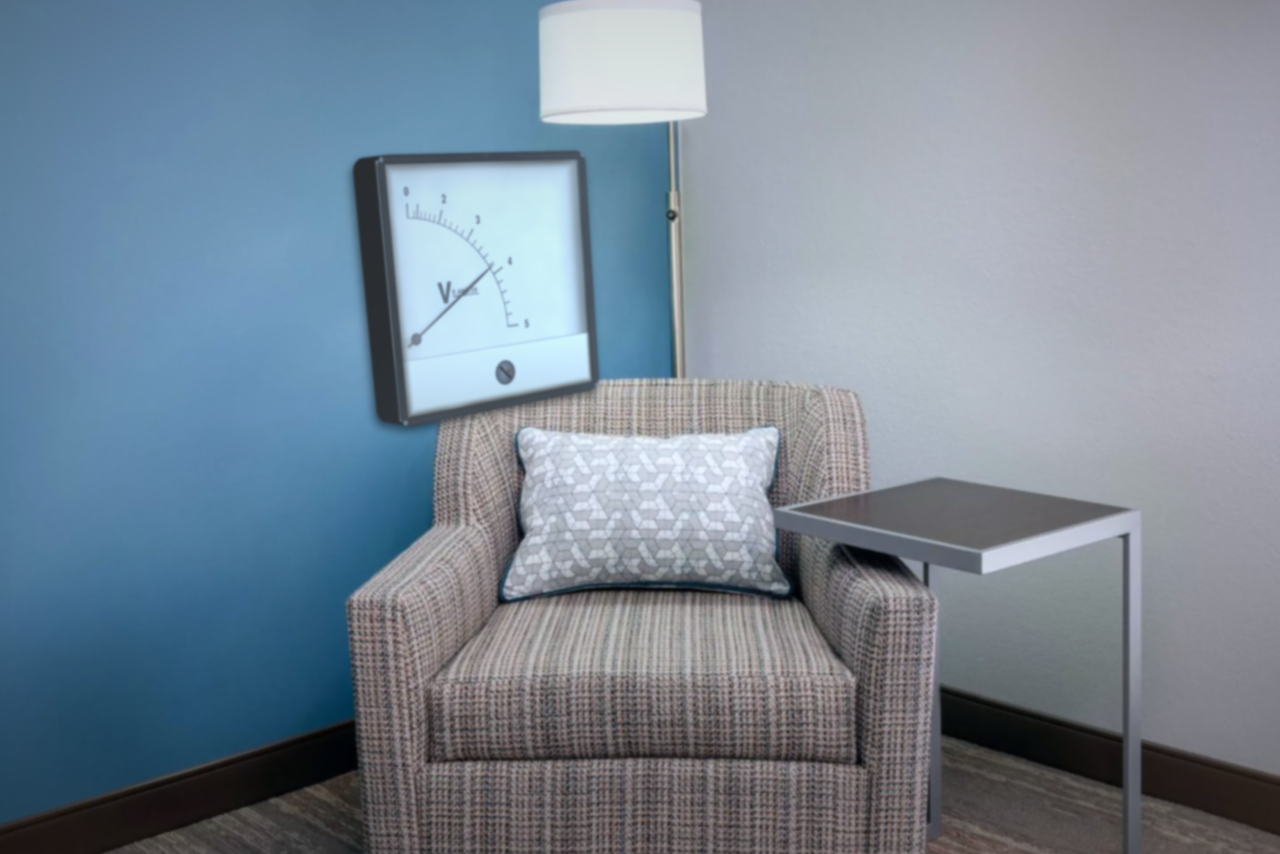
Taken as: 3.8 V
